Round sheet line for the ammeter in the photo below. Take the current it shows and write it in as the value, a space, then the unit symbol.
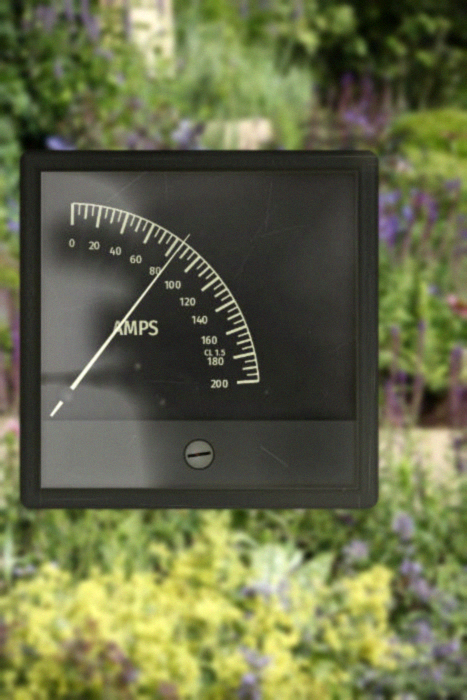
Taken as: 85 A
